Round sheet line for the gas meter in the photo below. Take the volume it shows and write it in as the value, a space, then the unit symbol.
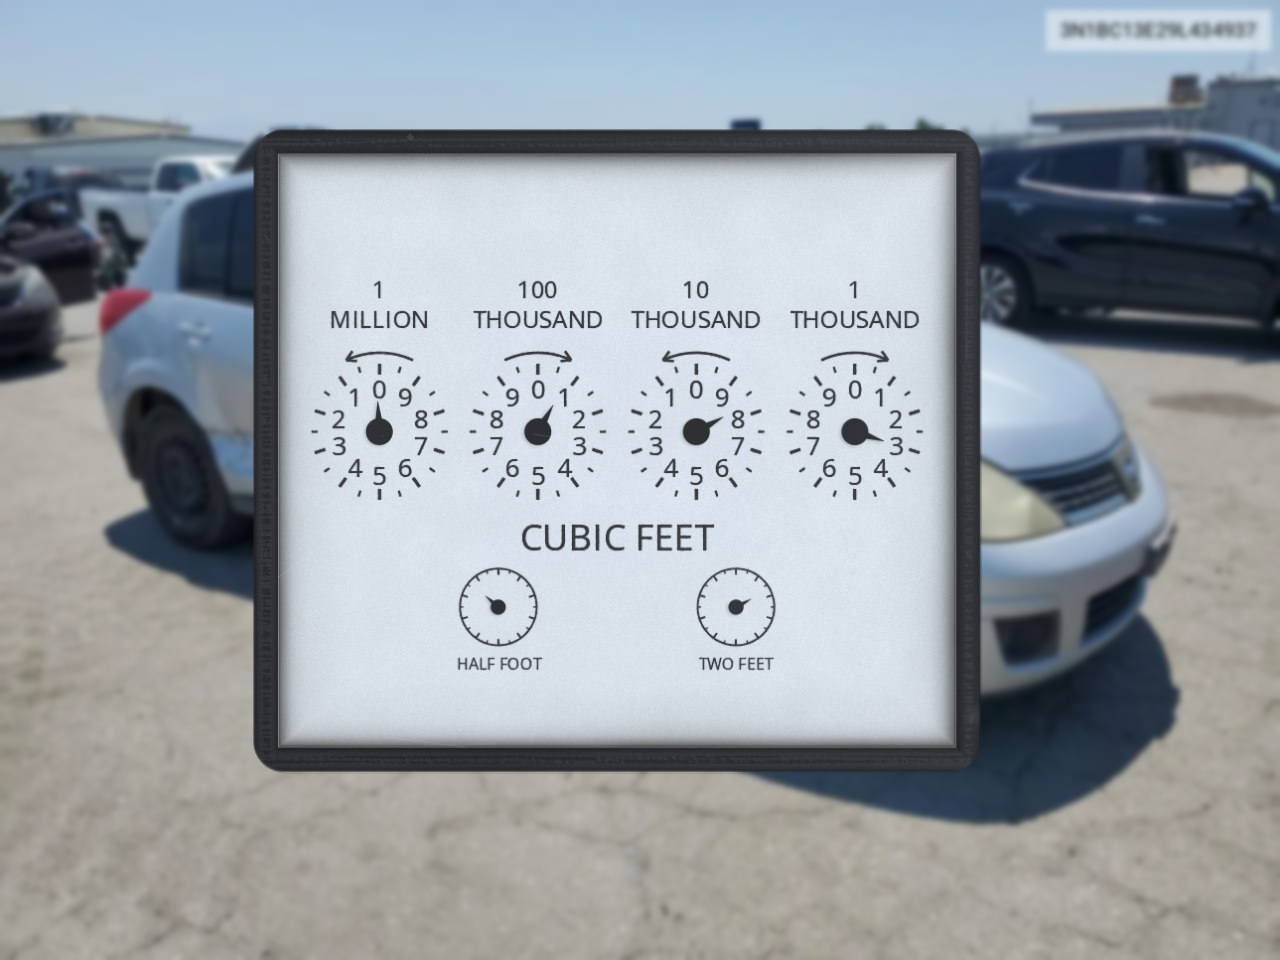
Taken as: 8300 ft³
